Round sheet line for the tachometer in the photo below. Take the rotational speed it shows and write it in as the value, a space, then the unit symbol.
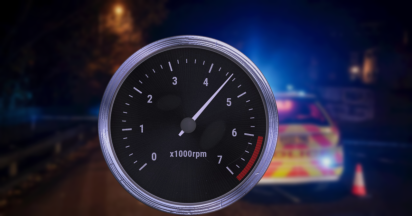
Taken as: 4500 rpm
